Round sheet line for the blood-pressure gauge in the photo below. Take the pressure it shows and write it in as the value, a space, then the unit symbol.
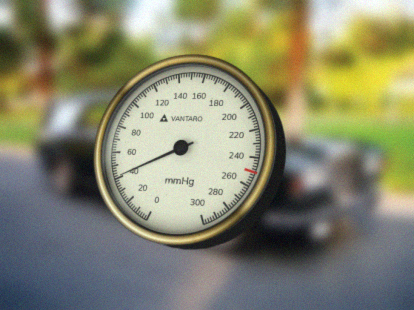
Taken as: 40 mmHg
